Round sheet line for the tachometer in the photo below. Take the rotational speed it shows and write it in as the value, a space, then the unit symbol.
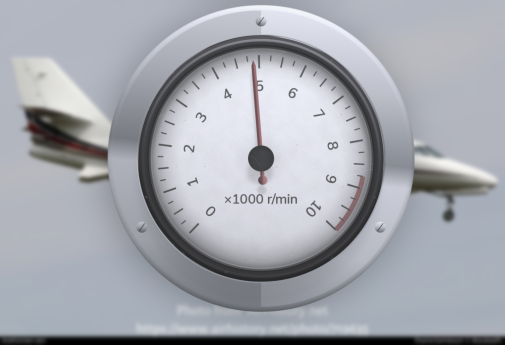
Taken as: 4875 rpm
